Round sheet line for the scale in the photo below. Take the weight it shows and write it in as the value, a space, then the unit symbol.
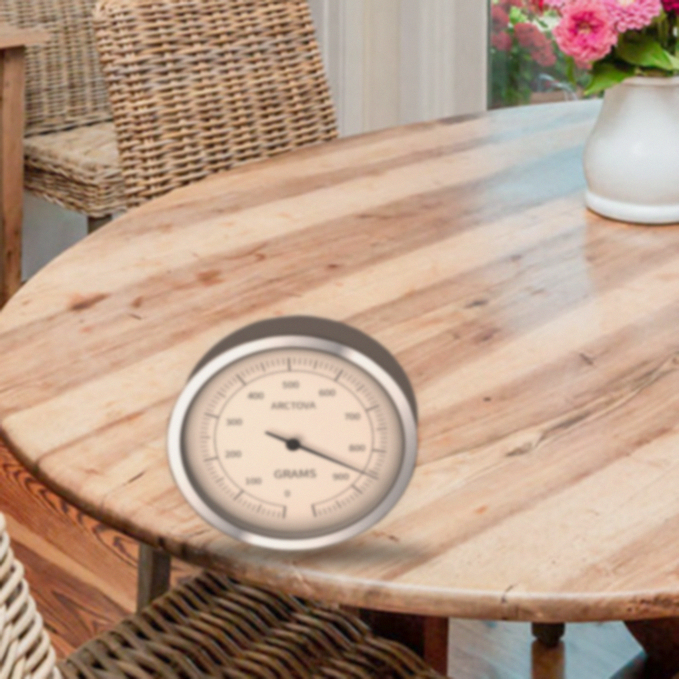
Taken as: 850 g
